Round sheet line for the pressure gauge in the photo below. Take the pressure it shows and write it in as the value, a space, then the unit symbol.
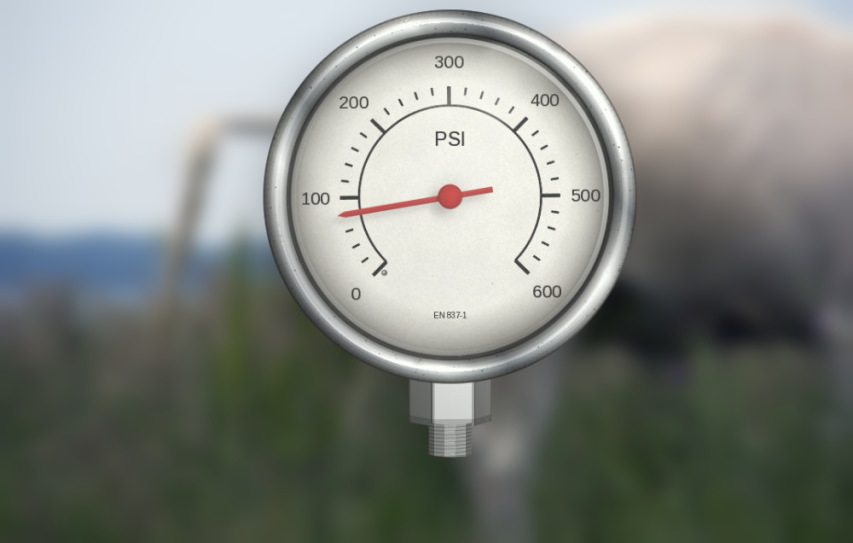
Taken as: 80 psi
